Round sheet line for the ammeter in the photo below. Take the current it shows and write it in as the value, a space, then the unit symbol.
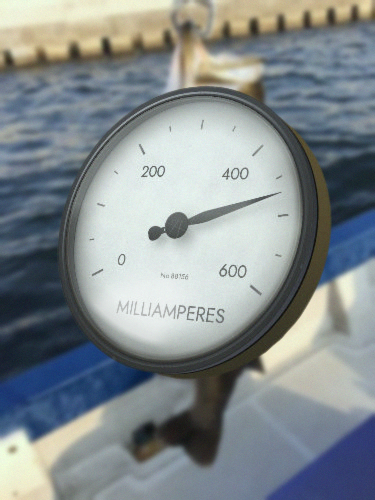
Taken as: 475 mA
